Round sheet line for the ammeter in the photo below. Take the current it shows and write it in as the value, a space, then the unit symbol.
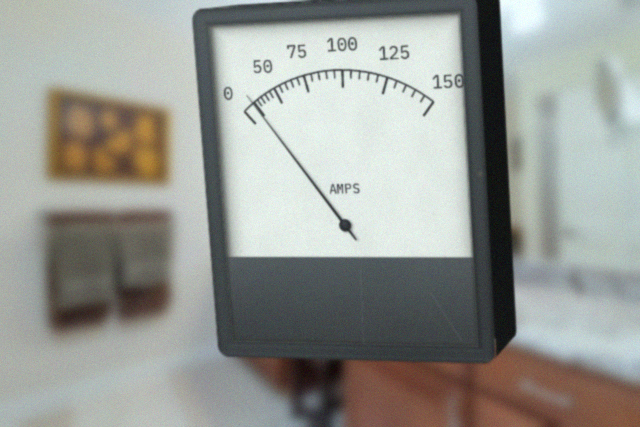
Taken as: 25 A
